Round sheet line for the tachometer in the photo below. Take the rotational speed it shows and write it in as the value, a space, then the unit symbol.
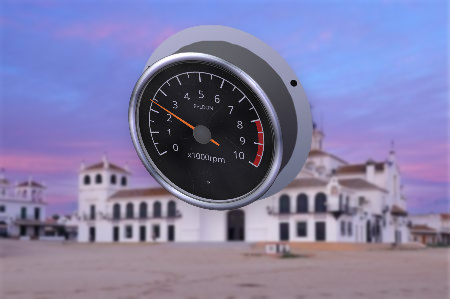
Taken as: 2500 rpm
